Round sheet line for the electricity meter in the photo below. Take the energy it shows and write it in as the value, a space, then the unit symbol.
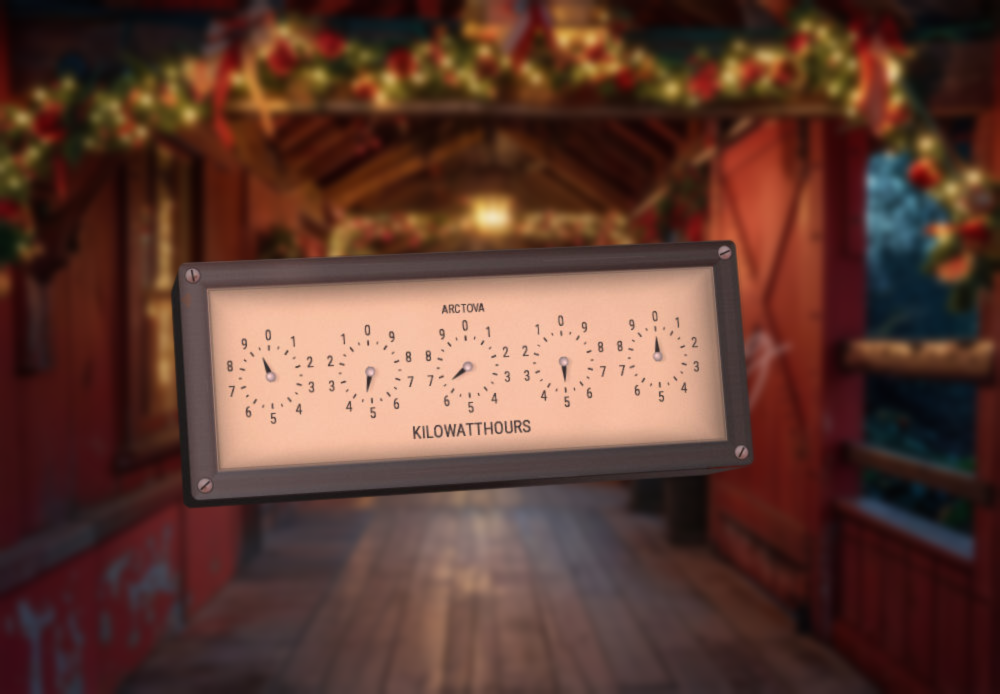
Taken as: 94650 kWh
